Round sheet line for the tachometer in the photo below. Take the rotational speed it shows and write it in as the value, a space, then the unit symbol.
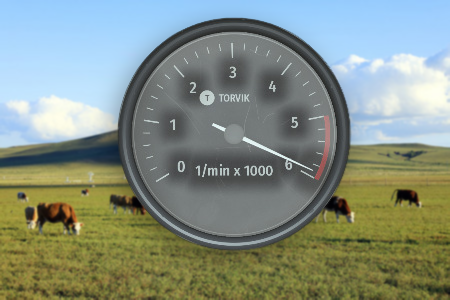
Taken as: 5900 rpm
